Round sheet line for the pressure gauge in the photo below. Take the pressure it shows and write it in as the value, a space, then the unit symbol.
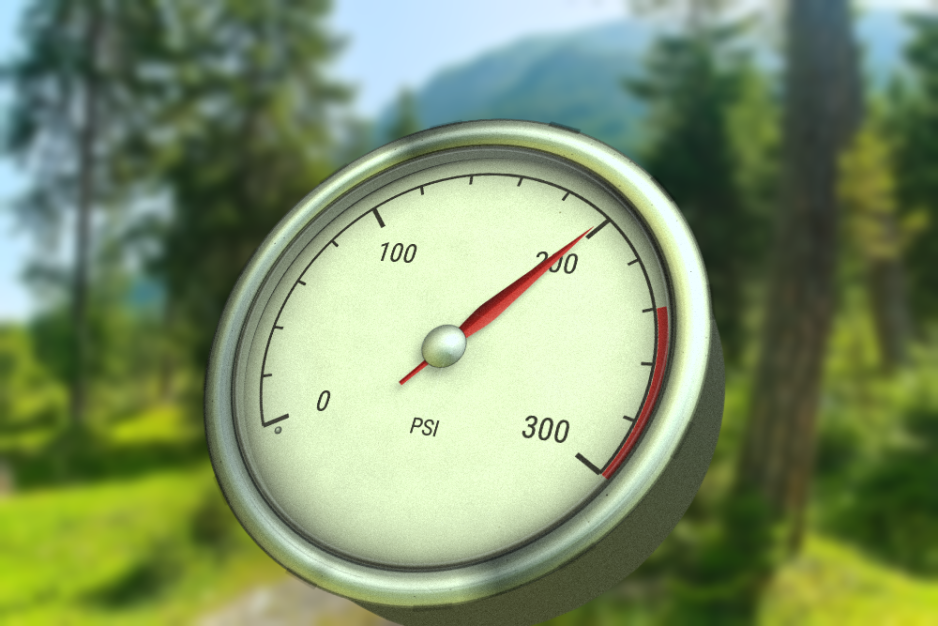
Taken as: 200 psi
